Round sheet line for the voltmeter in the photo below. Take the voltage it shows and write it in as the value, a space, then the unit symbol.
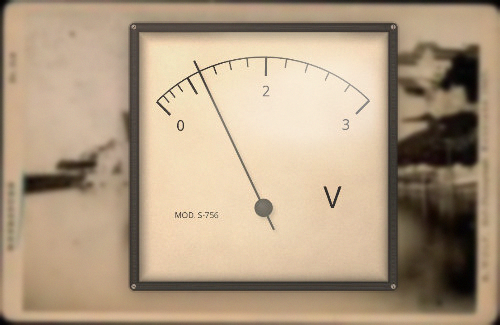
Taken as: 1.2 V
